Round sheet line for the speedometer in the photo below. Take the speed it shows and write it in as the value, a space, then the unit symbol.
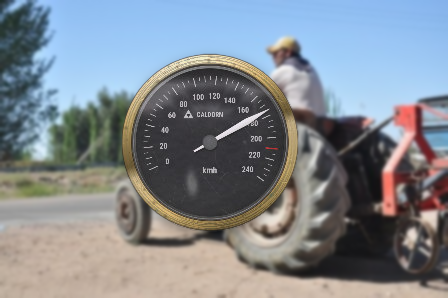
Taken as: 175 km/h
